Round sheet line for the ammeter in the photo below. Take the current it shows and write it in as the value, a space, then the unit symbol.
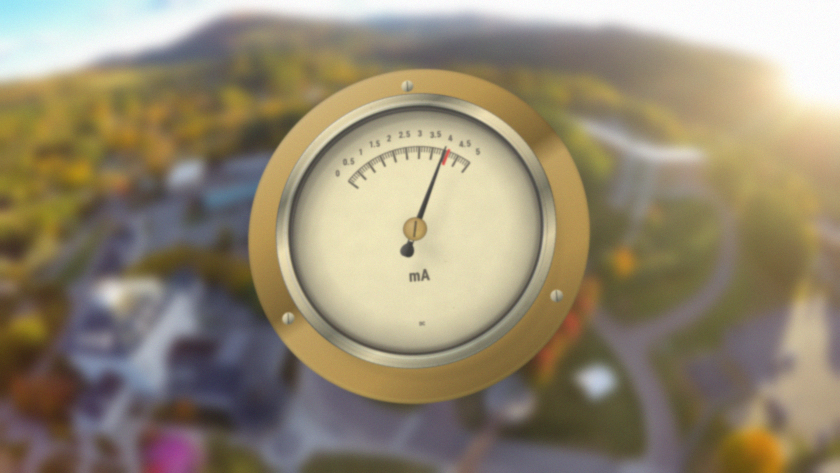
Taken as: 4 mA
